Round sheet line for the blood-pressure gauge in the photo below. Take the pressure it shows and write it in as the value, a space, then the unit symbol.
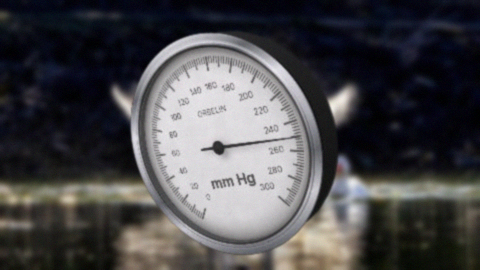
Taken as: 250 mmHg
